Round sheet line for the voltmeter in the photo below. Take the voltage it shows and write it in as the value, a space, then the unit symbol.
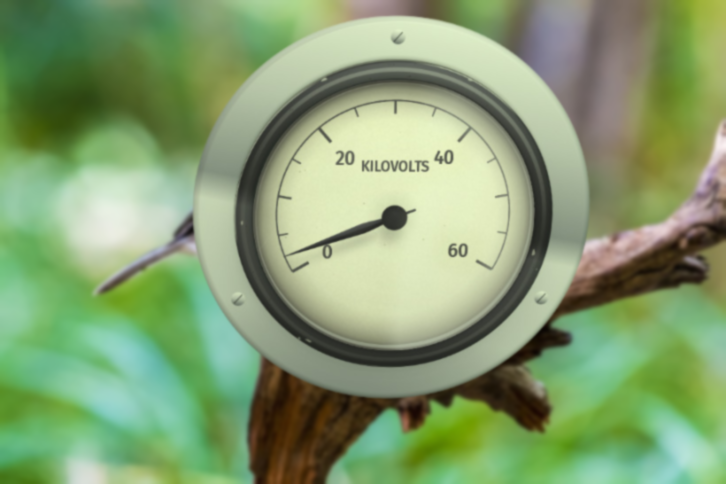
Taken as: 2.5 kV
